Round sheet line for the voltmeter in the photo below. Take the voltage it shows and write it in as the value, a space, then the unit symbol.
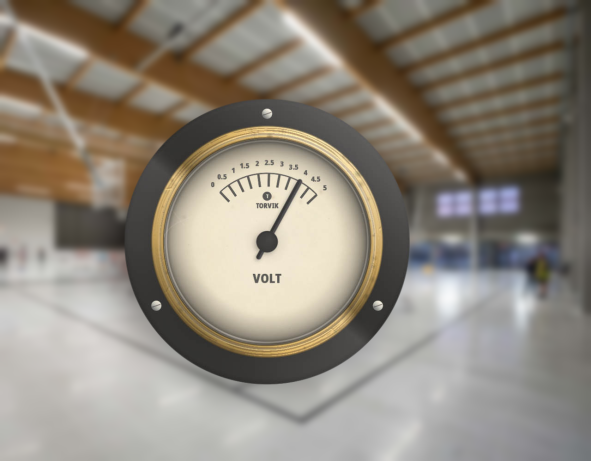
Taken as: 4 V
